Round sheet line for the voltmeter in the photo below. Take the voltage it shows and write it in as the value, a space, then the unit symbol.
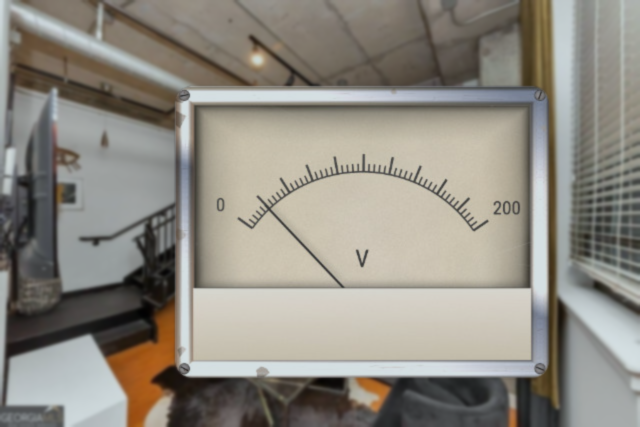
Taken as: 20 V
